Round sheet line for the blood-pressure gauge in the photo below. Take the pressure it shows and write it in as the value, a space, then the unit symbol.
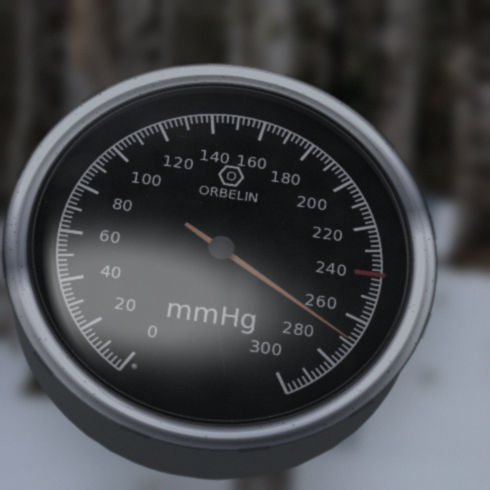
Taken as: 270 mmHg
